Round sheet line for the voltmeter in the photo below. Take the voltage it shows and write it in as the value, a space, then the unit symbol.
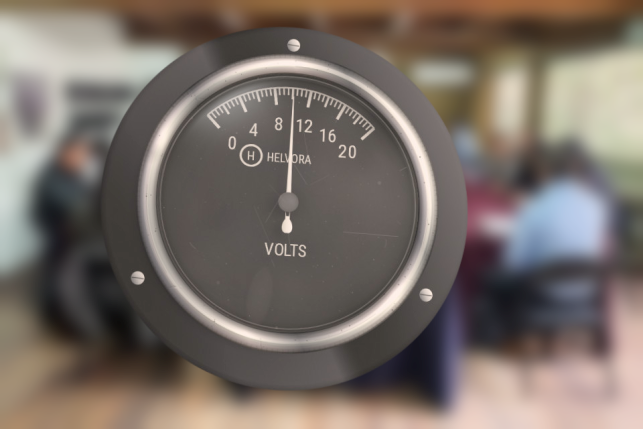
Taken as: 10 V
